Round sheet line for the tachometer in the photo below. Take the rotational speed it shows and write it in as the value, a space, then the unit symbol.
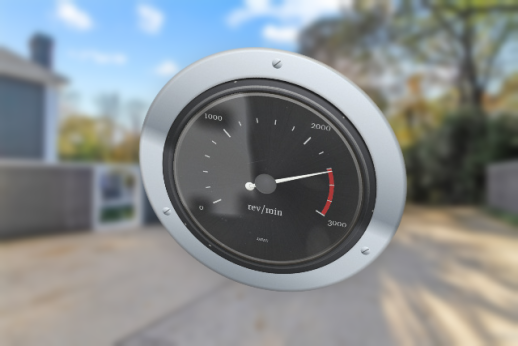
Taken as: 2400 rpm
